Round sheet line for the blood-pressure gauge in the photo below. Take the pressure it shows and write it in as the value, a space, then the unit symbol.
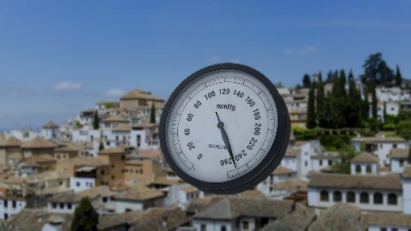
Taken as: 250 mmHg
